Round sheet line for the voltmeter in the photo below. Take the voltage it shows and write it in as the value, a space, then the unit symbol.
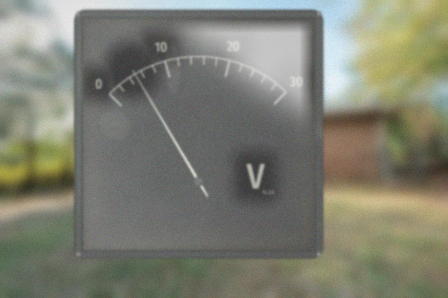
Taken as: 5 V
